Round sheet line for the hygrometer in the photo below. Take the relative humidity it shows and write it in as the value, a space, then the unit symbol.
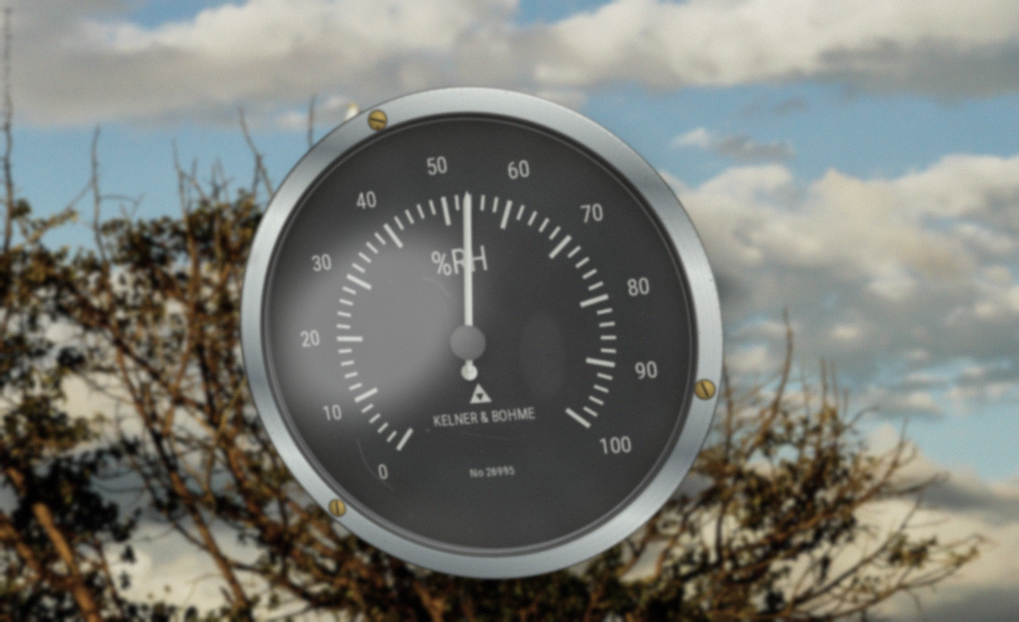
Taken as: 54 %
